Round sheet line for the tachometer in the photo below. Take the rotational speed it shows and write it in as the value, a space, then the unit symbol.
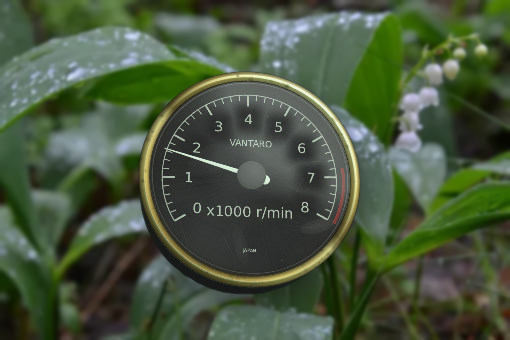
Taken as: 1600 rpm
